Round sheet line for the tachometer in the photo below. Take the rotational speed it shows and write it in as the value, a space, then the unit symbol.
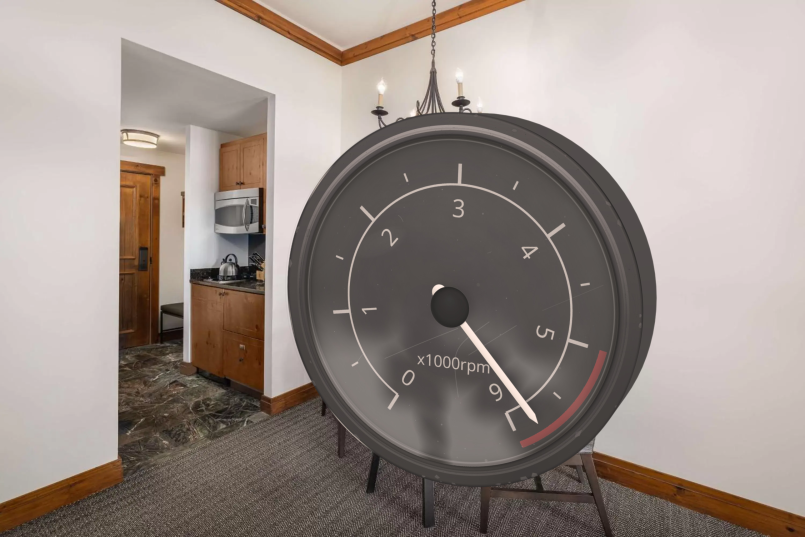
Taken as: 5750 rpm
